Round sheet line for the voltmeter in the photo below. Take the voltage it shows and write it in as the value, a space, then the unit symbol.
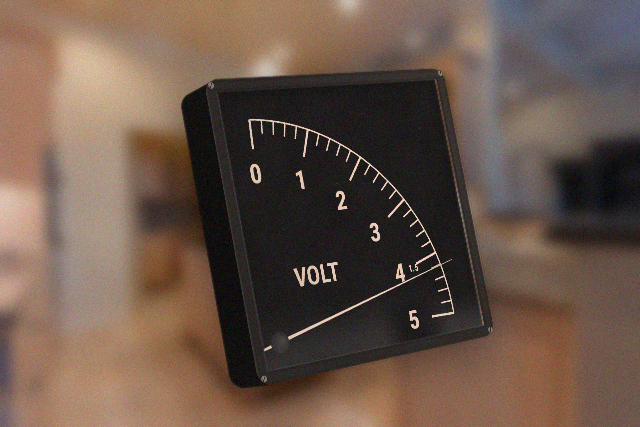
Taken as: 4.2 V
